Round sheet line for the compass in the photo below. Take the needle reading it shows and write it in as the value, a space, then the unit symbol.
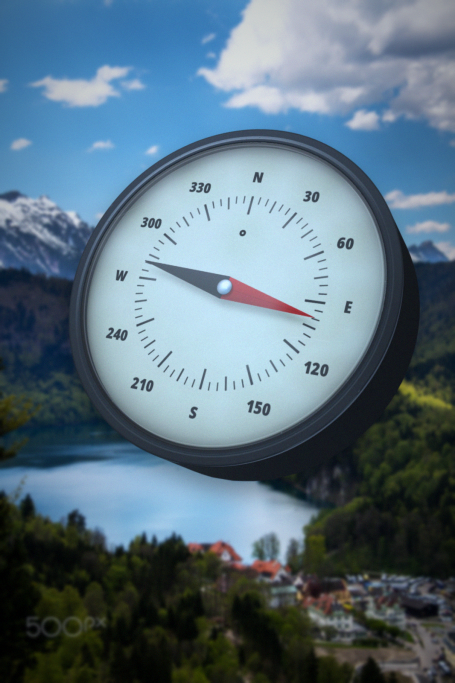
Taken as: 100 °
